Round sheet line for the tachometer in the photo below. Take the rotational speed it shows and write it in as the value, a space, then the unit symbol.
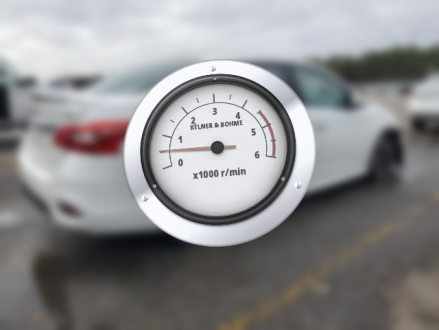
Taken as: 500 rpm
